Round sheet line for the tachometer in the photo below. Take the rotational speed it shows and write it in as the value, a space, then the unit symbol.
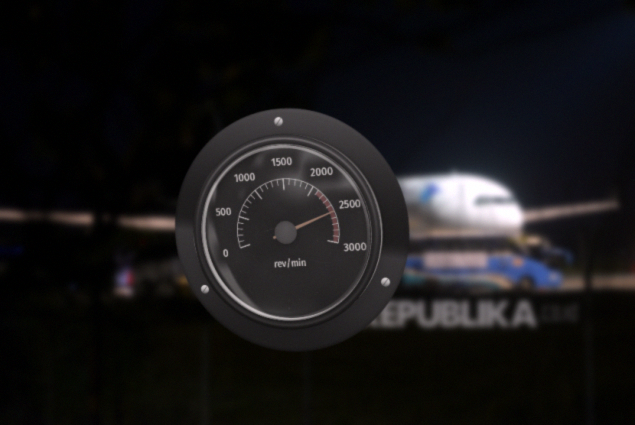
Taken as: 2500 rpm
